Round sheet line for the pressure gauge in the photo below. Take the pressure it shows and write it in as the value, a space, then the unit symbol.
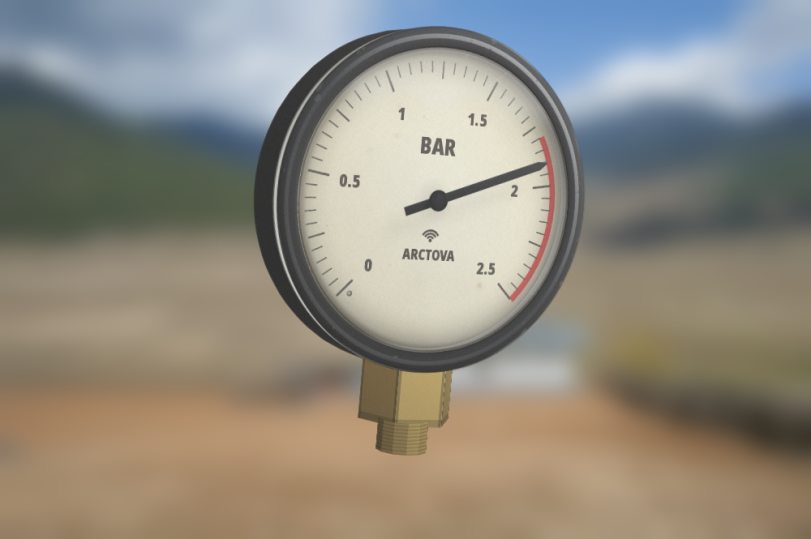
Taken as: 1.9 bar
